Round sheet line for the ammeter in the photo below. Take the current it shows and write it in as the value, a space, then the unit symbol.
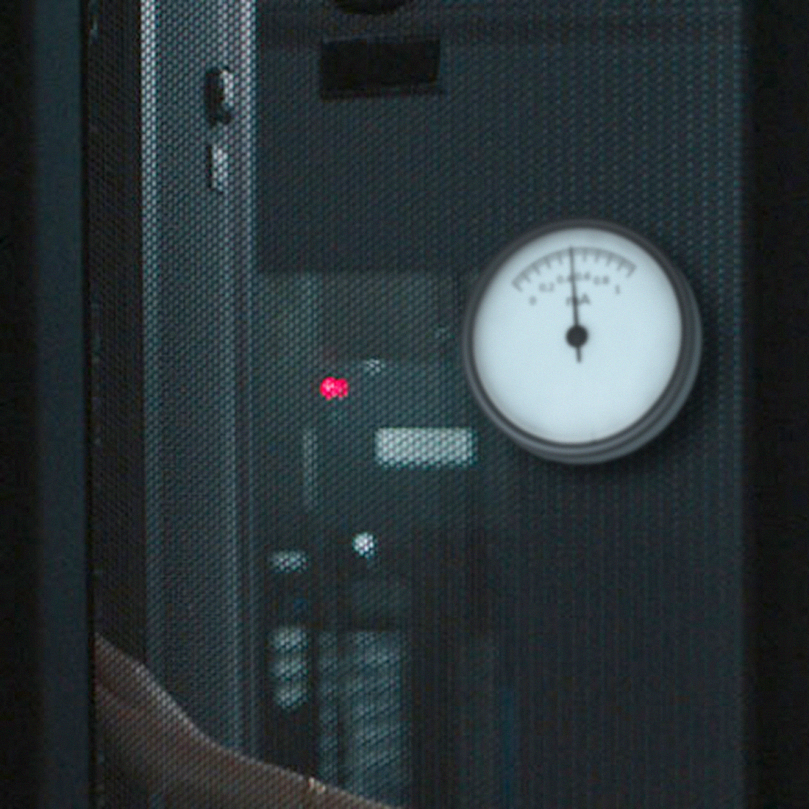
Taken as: 0.5 mA
